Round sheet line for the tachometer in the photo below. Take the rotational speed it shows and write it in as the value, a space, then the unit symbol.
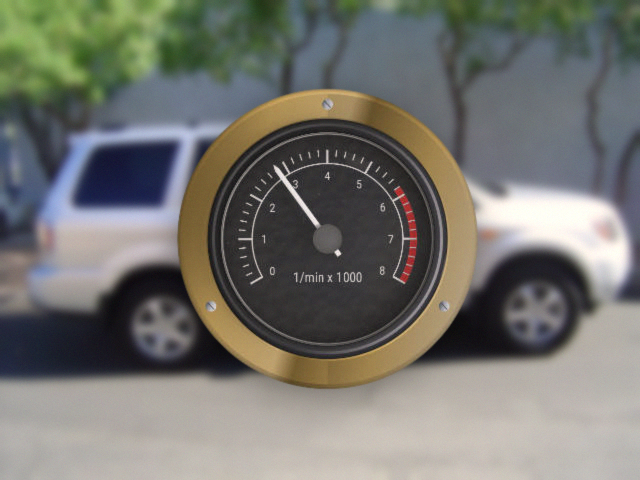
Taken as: 2800 rpm
